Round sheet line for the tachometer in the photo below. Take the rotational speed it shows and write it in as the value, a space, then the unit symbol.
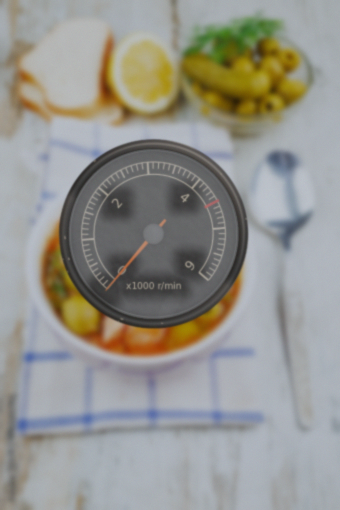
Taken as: 0 rpm
